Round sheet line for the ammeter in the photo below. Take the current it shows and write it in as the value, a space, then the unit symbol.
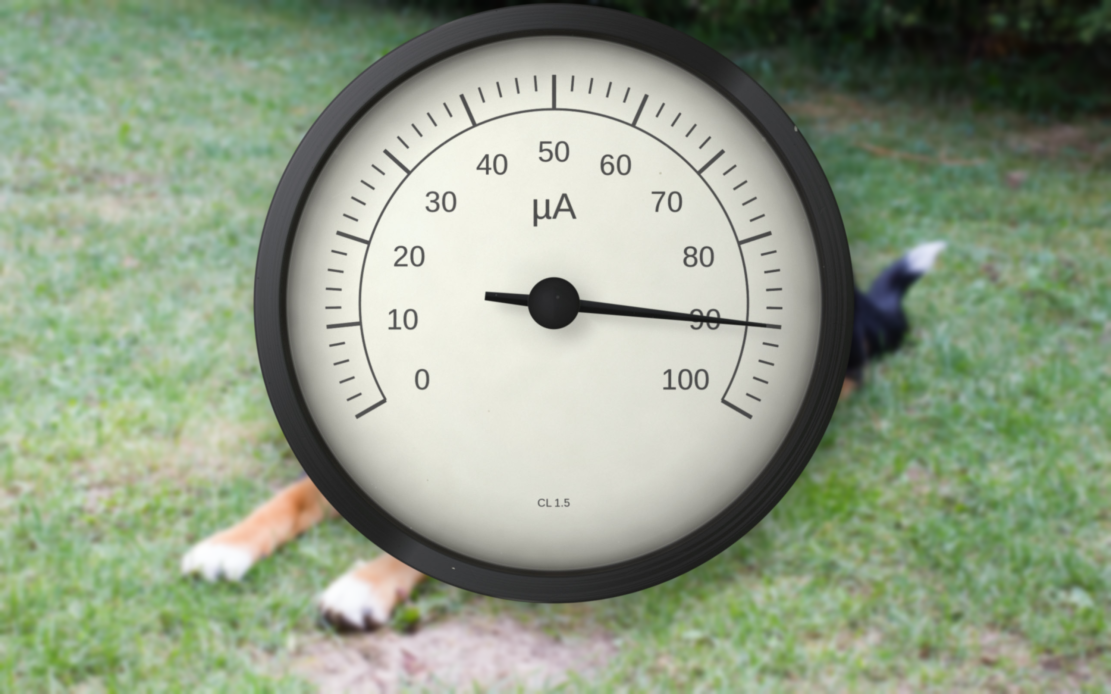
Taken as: 90 µA
